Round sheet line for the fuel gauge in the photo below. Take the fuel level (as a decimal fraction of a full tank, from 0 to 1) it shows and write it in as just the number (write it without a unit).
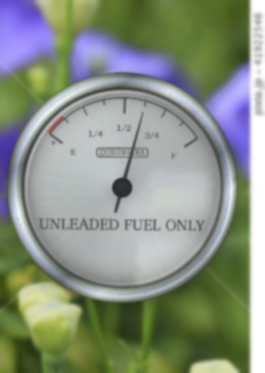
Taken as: 0.625
